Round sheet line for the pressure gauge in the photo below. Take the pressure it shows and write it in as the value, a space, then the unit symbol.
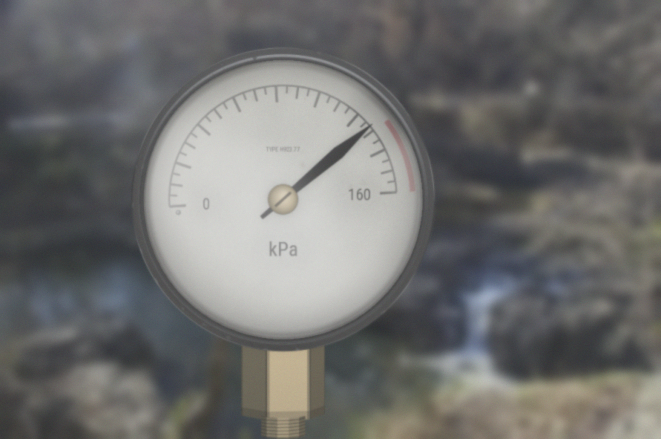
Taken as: 127.5 kPa
